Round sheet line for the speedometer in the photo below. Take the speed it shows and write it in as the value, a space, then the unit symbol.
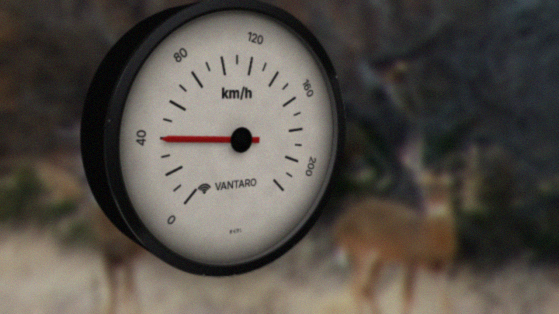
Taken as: 40 km/h
